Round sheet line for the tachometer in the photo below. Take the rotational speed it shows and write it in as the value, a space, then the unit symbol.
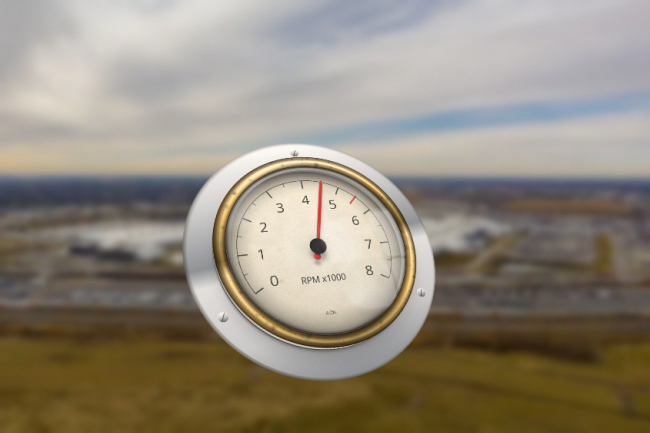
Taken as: 4500 rpm
